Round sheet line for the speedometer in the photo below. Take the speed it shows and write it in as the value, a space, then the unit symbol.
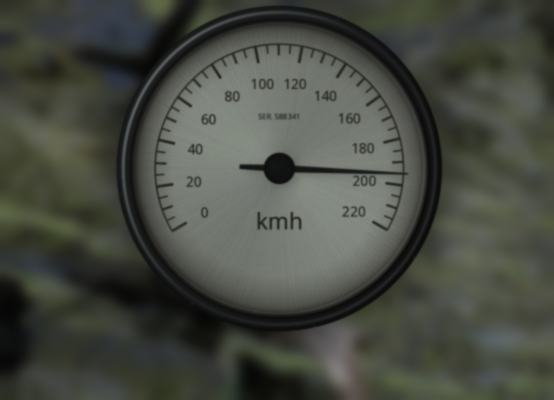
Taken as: 195 km/h
